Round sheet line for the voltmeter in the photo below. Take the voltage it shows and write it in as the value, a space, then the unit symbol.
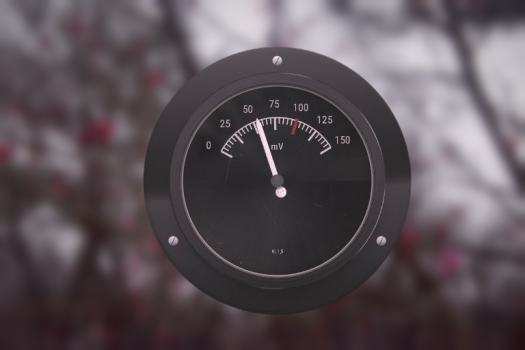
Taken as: 55 mV
